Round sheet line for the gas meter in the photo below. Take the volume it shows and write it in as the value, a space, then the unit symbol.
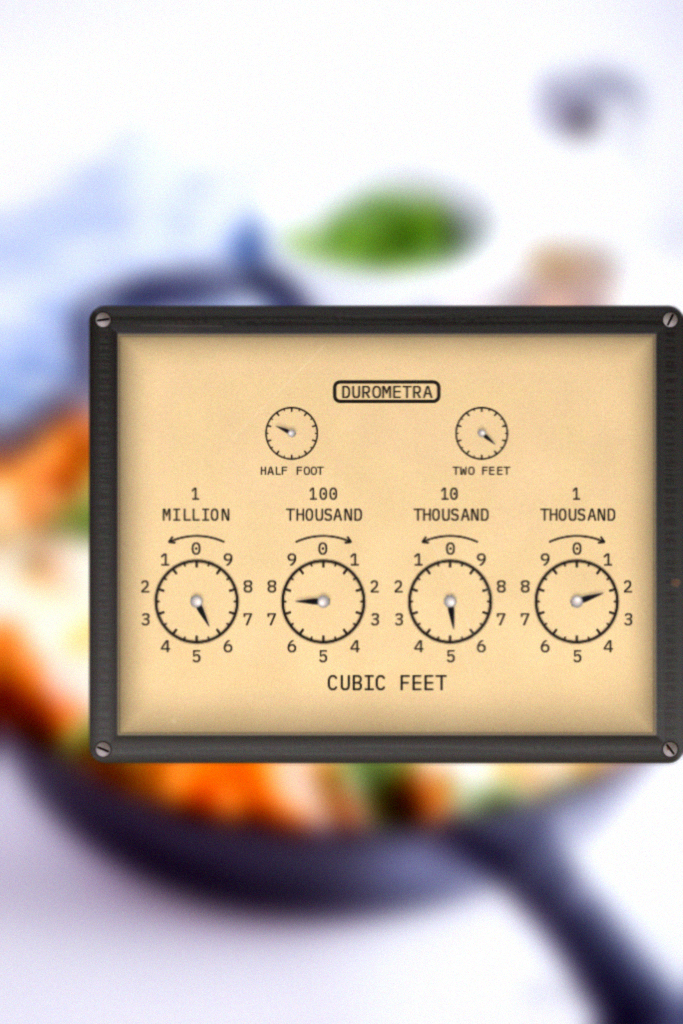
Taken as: 575200 ft³
